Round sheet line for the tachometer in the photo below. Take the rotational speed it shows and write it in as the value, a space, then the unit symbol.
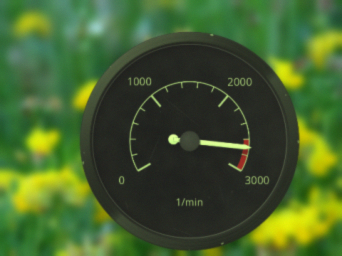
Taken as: 2700 rpm
